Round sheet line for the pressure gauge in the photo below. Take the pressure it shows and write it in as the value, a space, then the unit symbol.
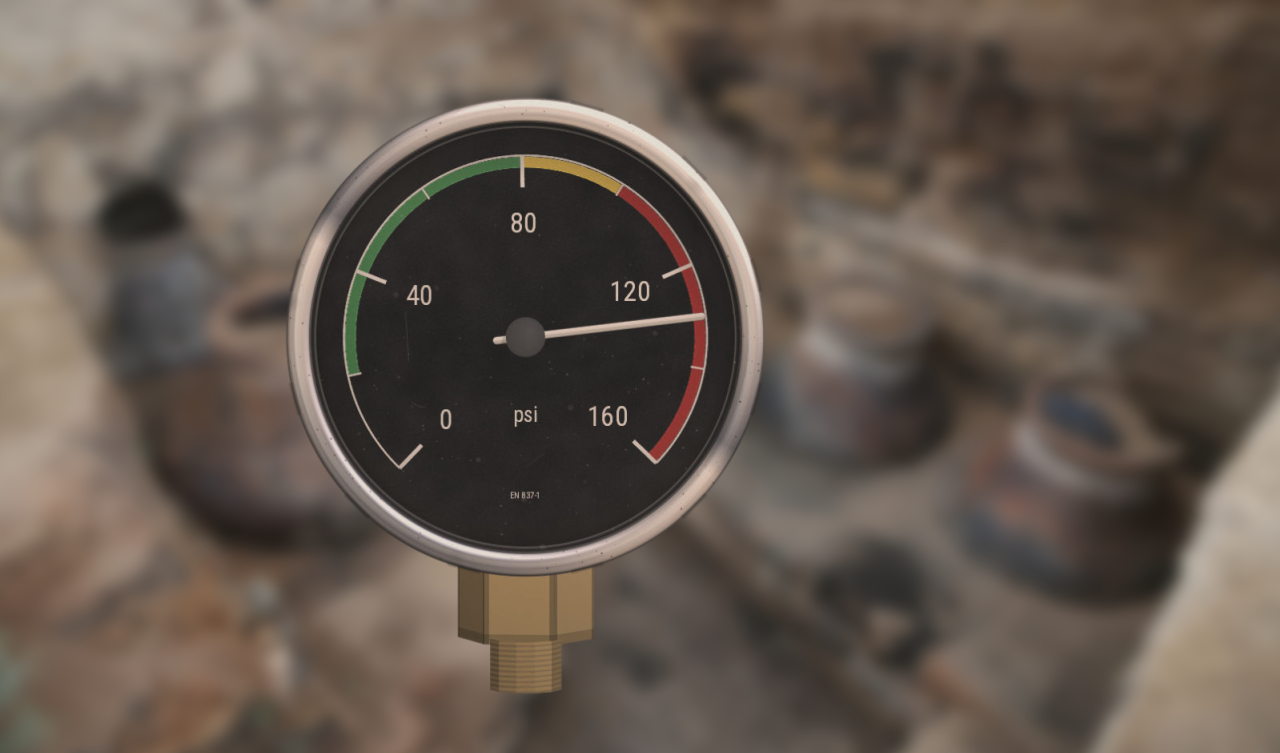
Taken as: 130 psi
